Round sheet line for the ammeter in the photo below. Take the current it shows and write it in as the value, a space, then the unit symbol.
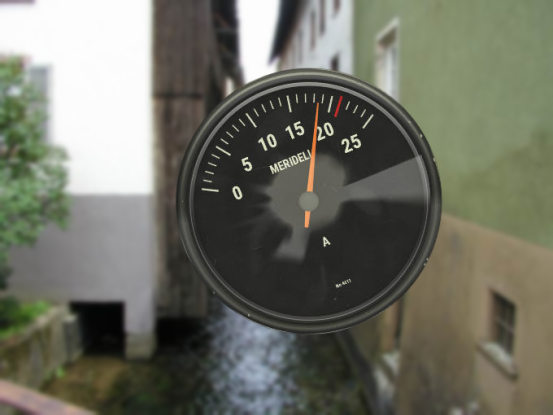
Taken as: 18.5 A
